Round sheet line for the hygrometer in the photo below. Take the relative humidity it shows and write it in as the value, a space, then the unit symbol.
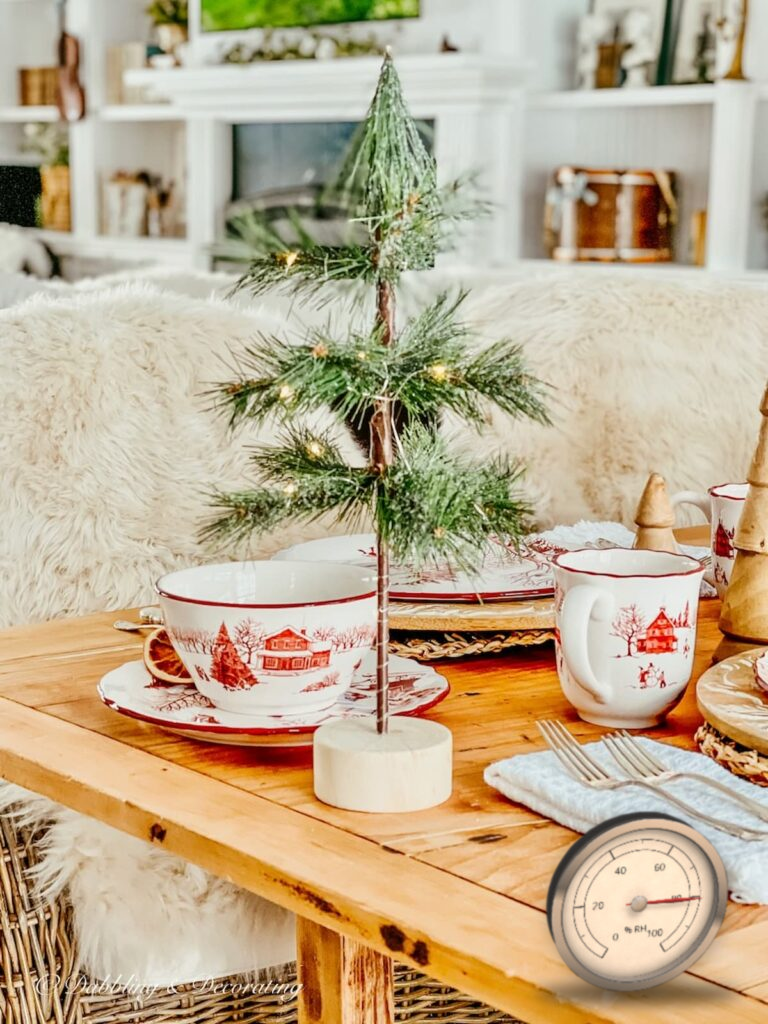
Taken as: 80 %
